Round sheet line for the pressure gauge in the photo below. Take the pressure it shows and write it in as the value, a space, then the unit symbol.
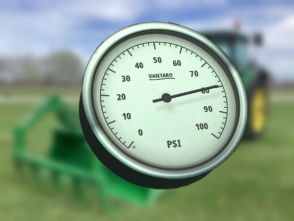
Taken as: 80 psi
